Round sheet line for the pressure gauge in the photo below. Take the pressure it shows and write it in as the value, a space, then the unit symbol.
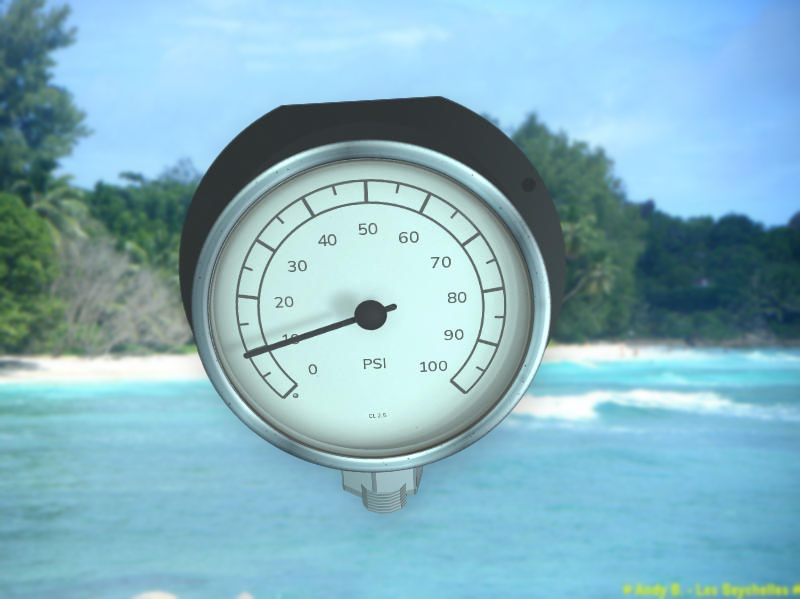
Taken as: 10 psi
